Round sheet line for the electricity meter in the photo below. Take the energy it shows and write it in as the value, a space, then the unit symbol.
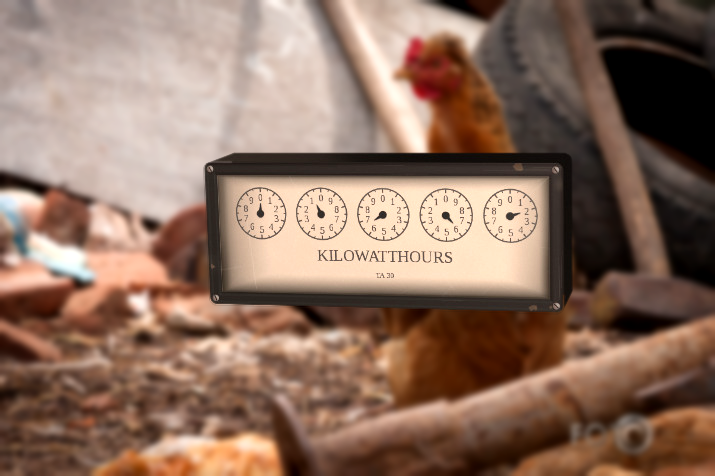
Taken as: 662 kWh
